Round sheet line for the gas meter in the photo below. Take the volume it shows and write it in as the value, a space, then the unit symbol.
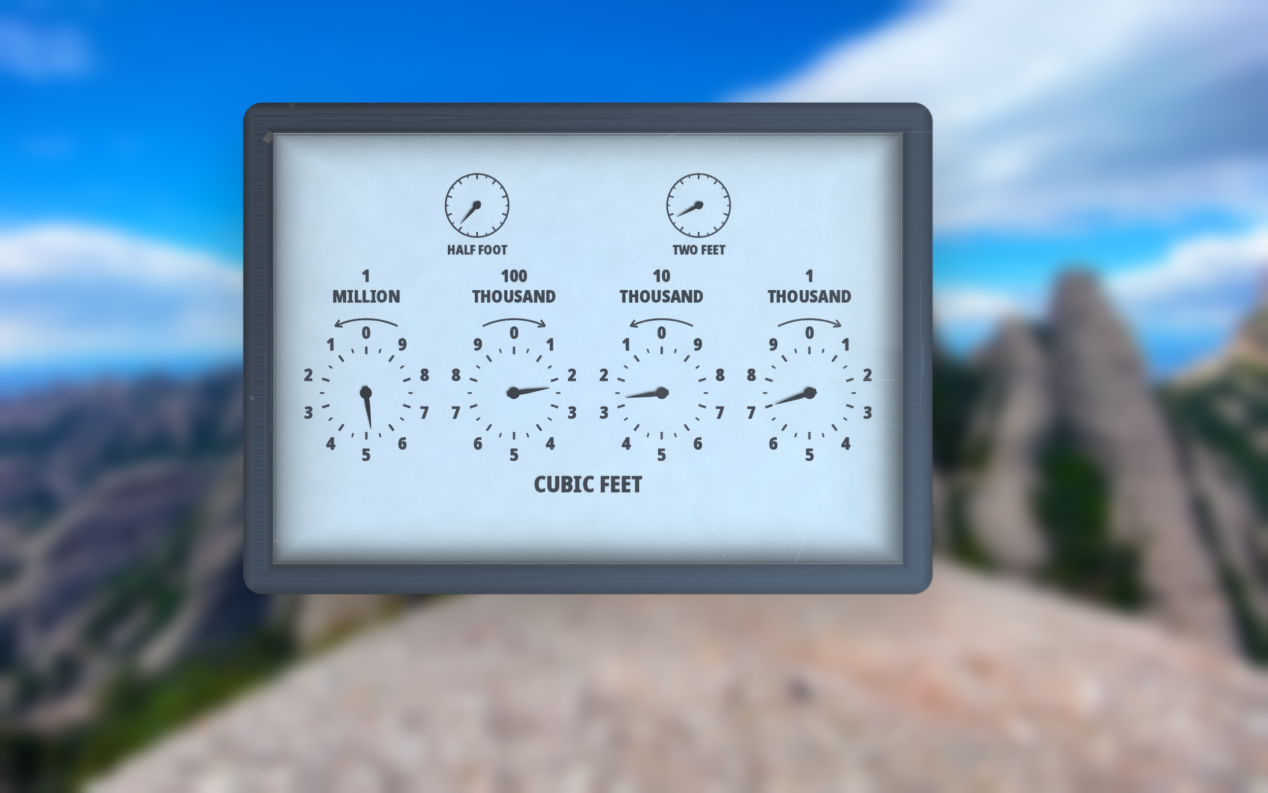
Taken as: 522700 ft³
